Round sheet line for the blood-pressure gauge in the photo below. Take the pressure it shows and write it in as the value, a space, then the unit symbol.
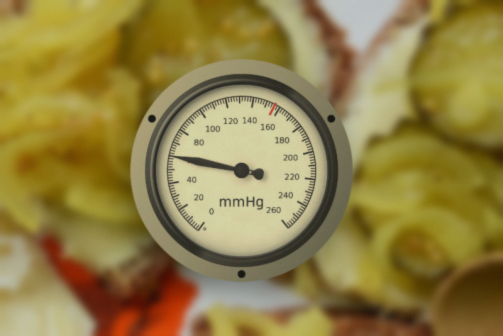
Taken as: 60 mmHg
